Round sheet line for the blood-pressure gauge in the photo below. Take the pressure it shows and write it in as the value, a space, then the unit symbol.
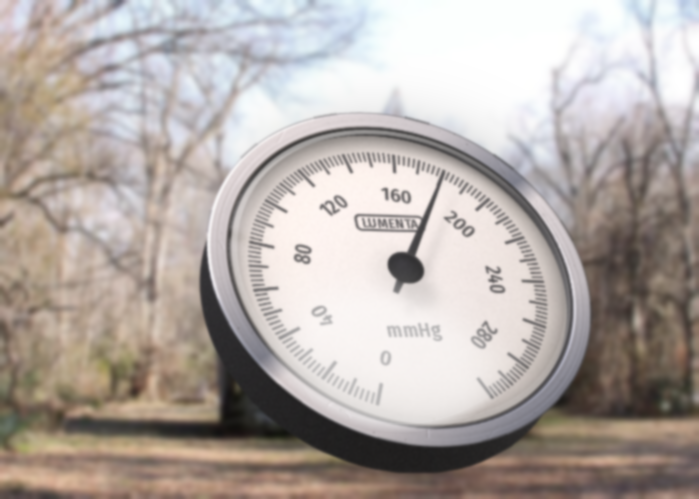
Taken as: 180 mmHg
